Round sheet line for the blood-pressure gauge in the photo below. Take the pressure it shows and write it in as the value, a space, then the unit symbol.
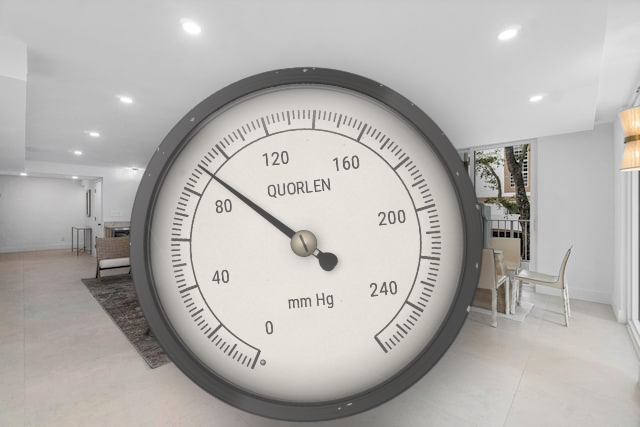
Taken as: 90 mmHg
